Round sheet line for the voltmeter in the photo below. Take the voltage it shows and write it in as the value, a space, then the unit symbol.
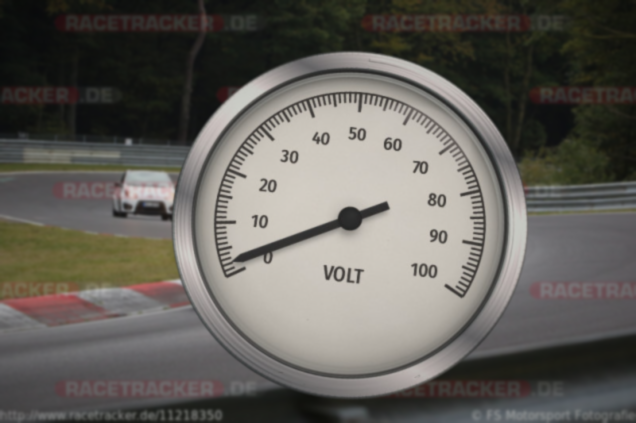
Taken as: 2 V
